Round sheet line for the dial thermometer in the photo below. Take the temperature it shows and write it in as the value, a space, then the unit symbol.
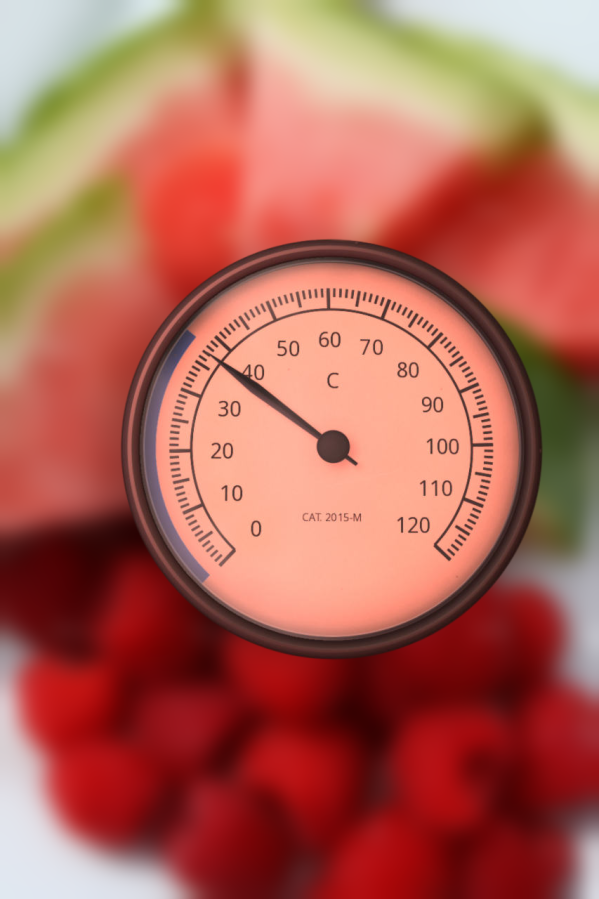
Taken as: 37 °C
